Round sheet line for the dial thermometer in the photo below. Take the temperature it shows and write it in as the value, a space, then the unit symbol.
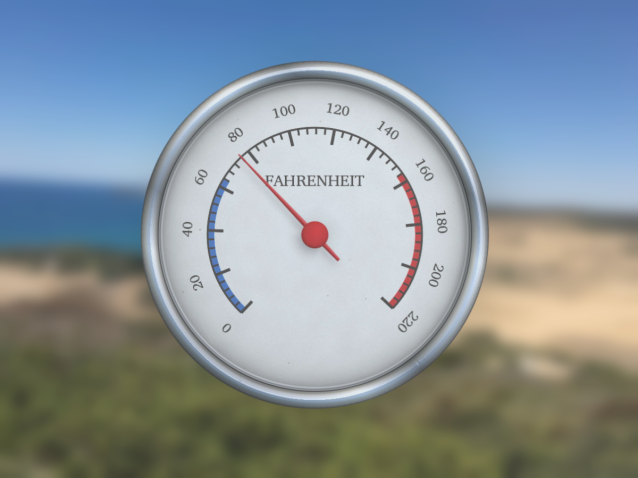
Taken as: 76 °F
